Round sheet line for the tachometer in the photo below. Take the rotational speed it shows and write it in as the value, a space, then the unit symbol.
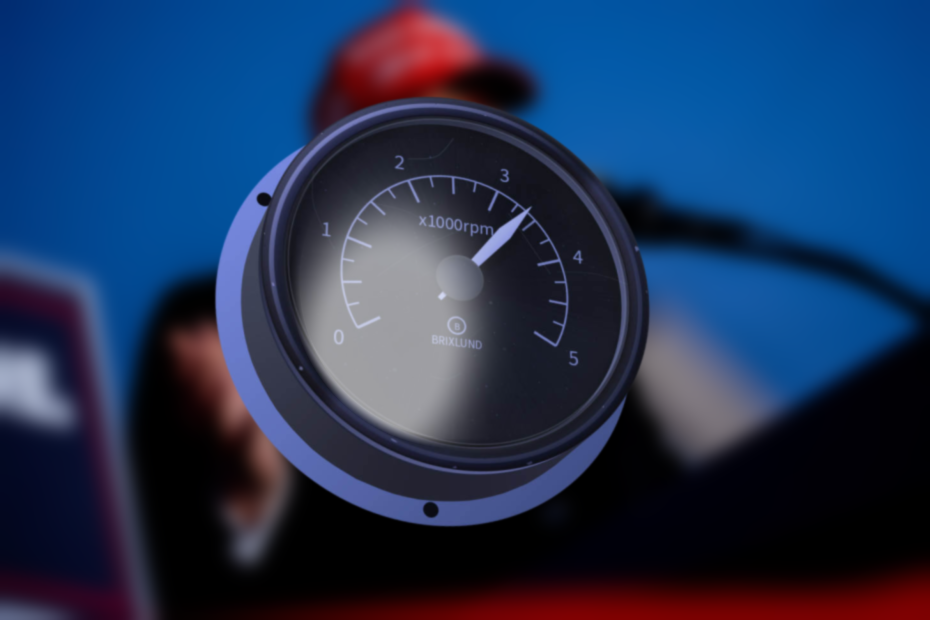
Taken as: 3375 rpm
